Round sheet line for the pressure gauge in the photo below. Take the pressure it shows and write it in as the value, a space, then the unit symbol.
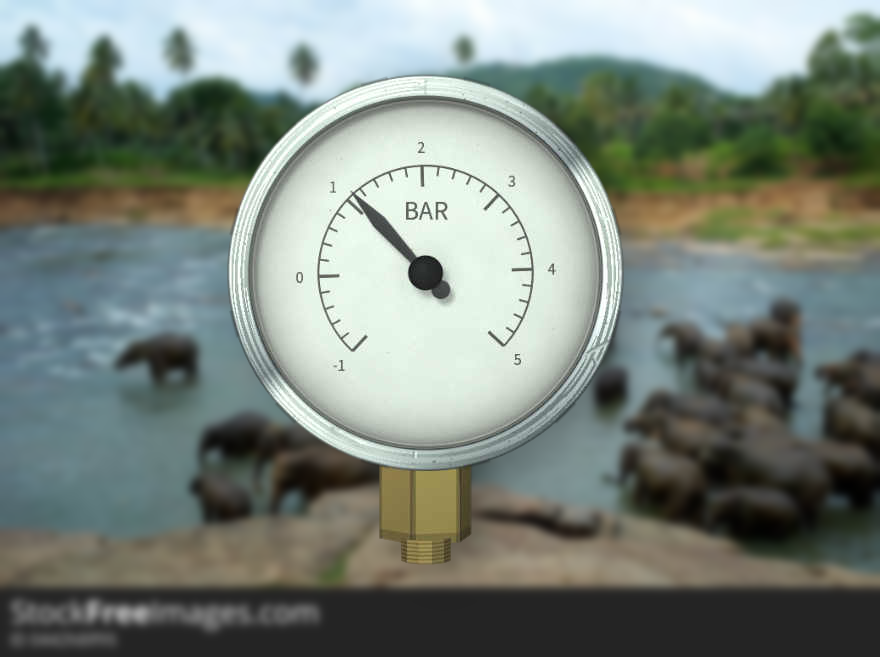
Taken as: 1.1 bar
